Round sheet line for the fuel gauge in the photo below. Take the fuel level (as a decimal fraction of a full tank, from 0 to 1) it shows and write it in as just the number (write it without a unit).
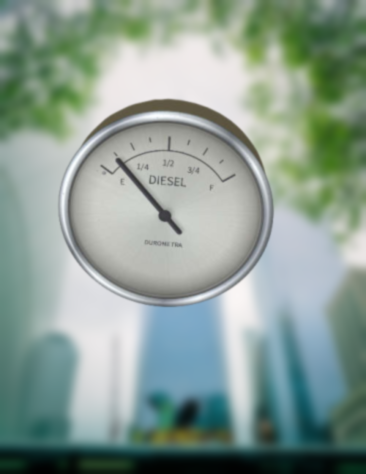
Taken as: 0.125
